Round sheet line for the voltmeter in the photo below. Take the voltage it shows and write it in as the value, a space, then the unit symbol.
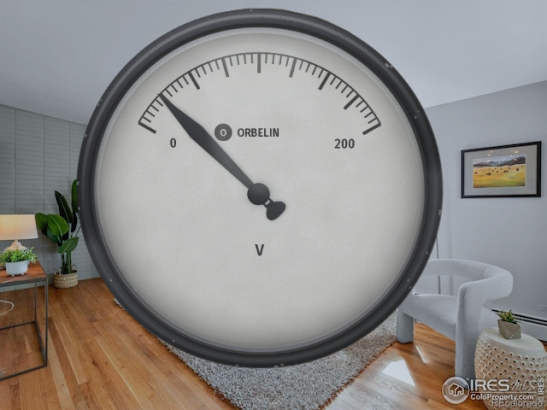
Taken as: 25 V
